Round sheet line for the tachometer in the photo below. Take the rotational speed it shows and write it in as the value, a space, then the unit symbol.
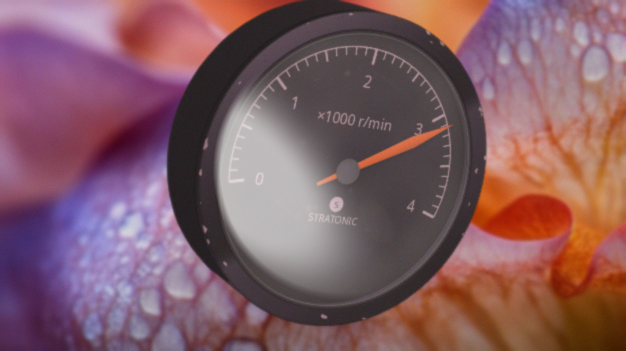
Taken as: 3100 rpm
